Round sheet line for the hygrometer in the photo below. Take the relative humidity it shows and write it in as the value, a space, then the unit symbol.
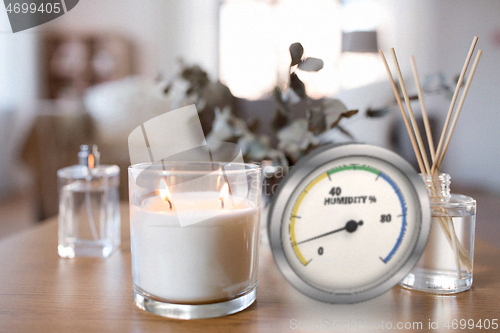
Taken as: 10 %
